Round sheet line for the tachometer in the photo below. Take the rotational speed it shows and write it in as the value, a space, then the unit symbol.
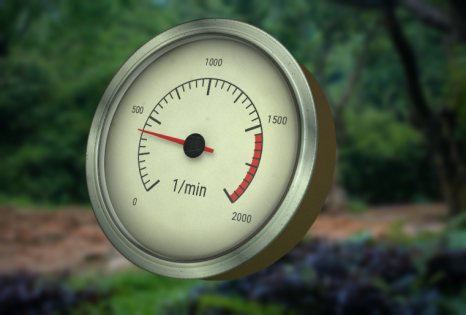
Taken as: 400 rpm
